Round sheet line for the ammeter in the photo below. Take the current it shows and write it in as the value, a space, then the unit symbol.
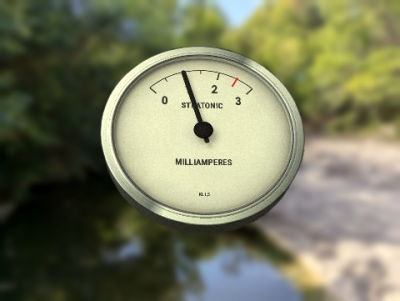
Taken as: 1 mA
